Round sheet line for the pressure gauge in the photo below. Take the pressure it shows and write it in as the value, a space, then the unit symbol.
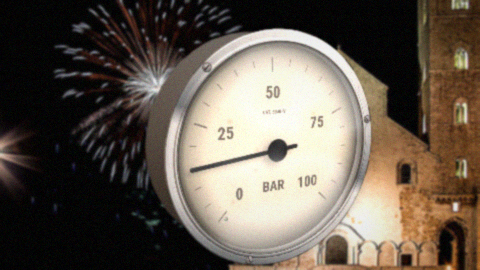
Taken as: 15 bar
